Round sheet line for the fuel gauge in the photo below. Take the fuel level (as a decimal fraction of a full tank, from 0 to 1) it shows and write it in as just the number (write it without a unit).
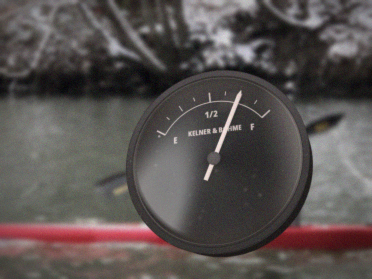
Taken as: 0.75
